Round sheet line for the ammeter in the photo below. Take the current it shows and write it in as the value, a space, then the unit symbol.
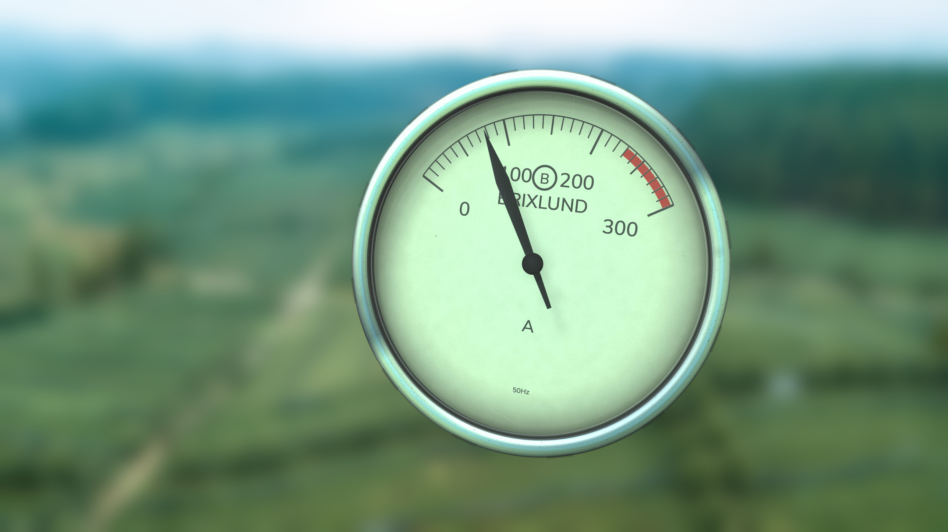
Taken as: 80 A
